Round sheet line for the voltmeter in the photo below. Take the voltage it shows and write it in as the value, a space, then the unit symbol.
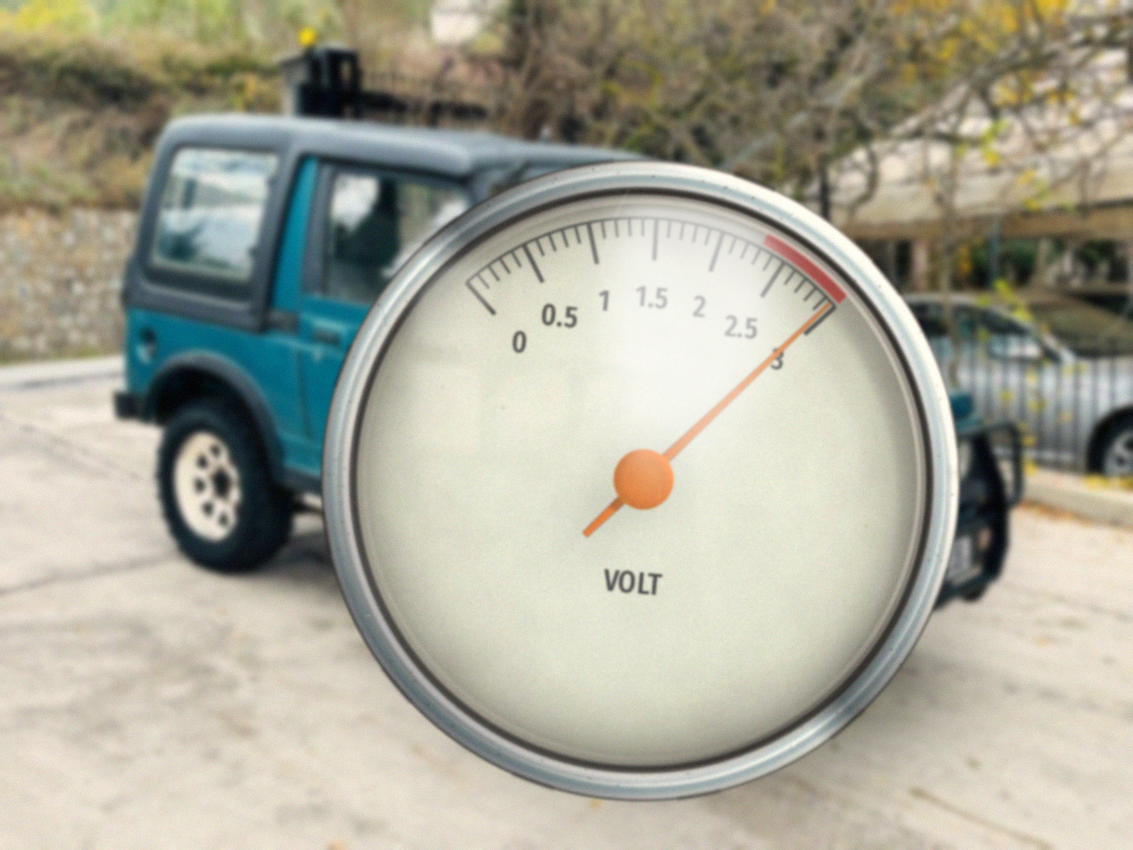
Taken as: 2.95 V
